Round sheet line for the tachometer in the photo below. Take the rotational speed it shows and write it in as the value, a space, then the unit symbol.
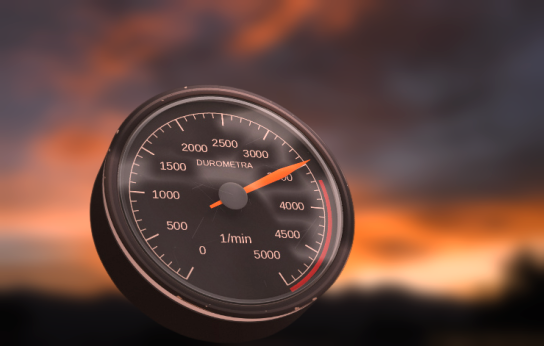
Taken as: 3500 rpm
